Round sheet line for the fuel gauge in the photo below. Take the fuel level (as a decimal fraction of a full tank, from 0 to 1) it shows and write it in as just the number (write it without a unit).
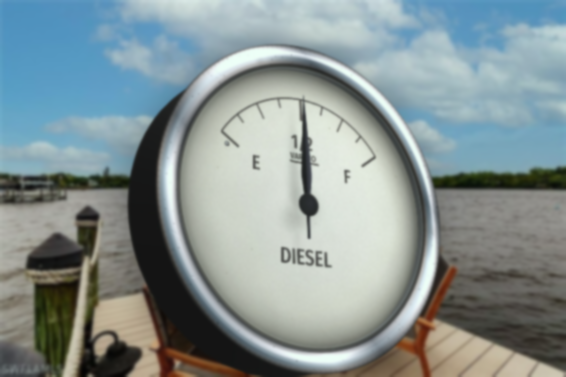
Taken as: 0.5
